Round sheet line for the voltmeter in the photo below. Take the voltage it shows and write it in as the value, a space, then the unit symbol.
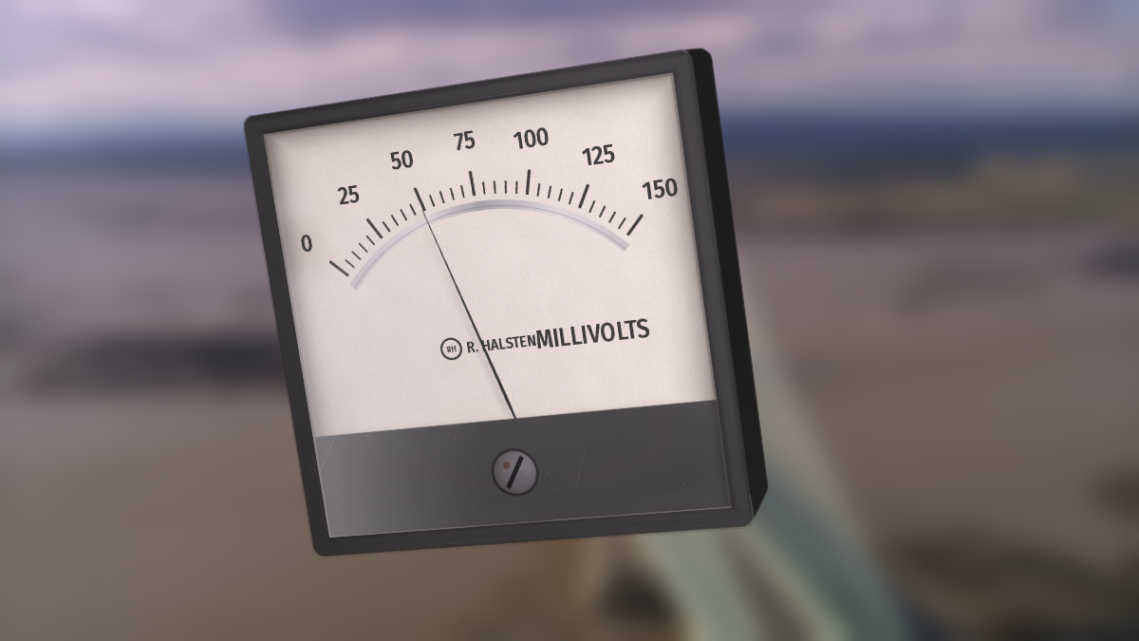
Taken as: 50 mV
